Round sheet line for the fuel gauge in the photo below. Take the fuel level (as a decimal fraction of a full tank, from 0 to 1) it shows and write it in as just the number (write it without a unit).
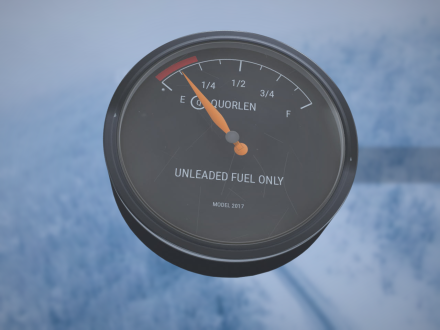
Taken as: 0.125
